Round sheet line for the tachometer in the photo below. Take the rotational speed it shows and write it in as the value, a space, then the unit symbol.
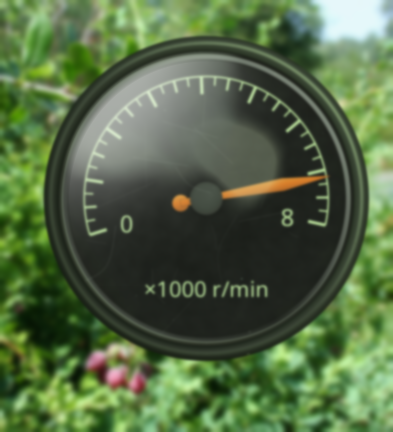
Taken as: 7125 rpm
